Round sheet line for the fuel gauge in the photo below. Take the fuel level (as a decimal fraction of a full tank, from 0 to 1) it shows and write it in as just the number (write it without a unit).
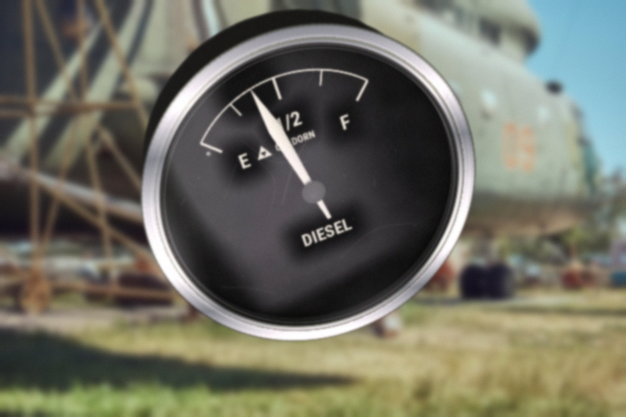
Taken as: 0.375
